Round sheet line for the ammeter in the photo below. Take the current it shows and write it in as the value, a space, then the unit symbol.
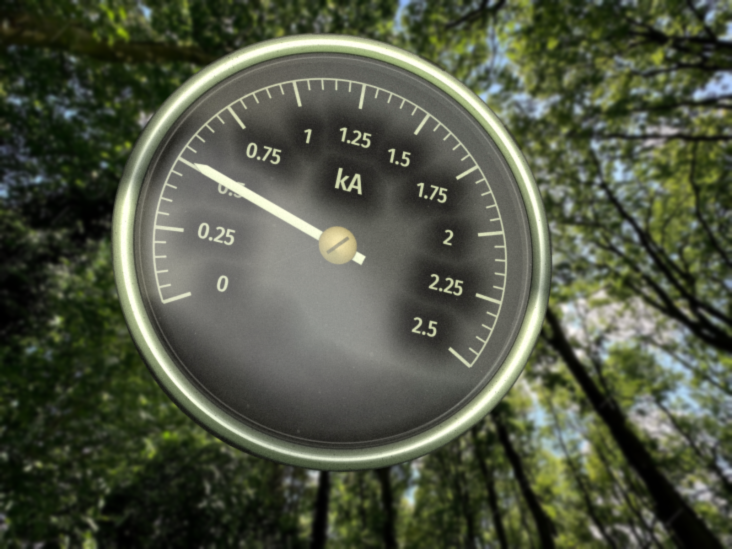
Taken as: 0.5 kA
